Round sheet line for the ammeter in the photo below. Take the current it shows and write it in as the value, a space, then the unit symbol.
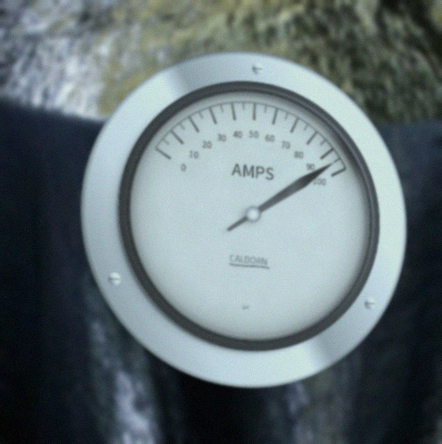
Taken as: 95 A
